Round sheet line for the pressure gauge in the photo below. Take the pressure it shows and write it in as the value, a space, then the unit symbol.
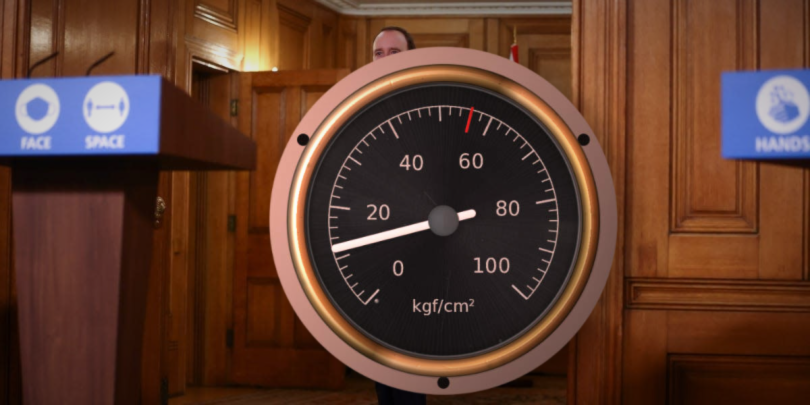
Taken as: 12 kg/cm²
